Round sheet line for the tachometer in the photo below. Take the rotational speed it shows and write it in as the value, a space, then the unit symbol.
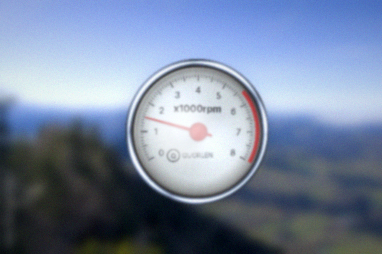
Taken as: 1500 rpm
